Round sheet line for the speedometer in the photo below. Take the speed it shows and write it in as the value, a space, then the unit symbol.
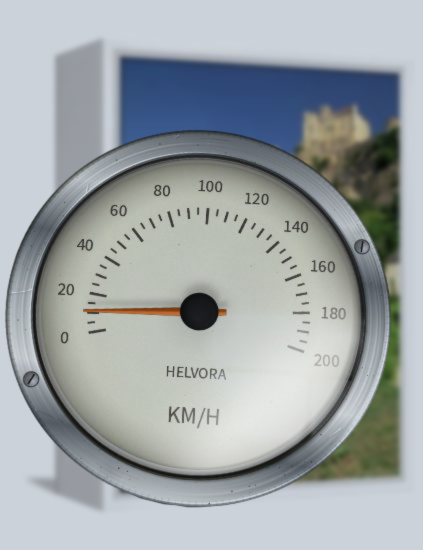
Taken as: 10 km/h
